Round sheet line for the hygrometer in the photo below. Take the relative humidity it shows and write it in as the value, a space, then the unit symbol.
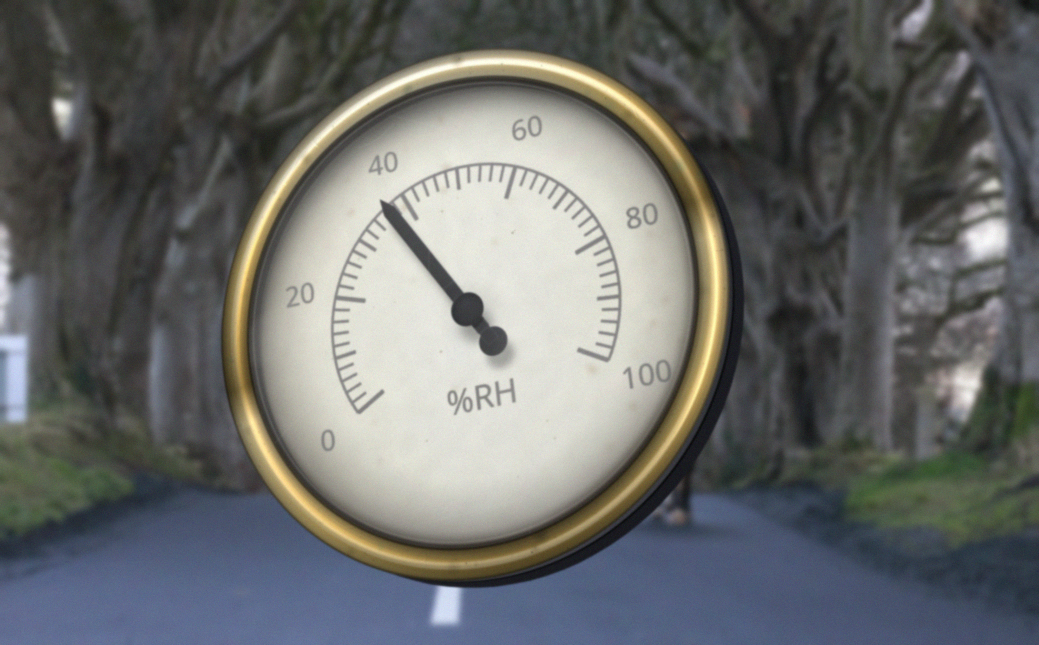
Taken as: 37 %
